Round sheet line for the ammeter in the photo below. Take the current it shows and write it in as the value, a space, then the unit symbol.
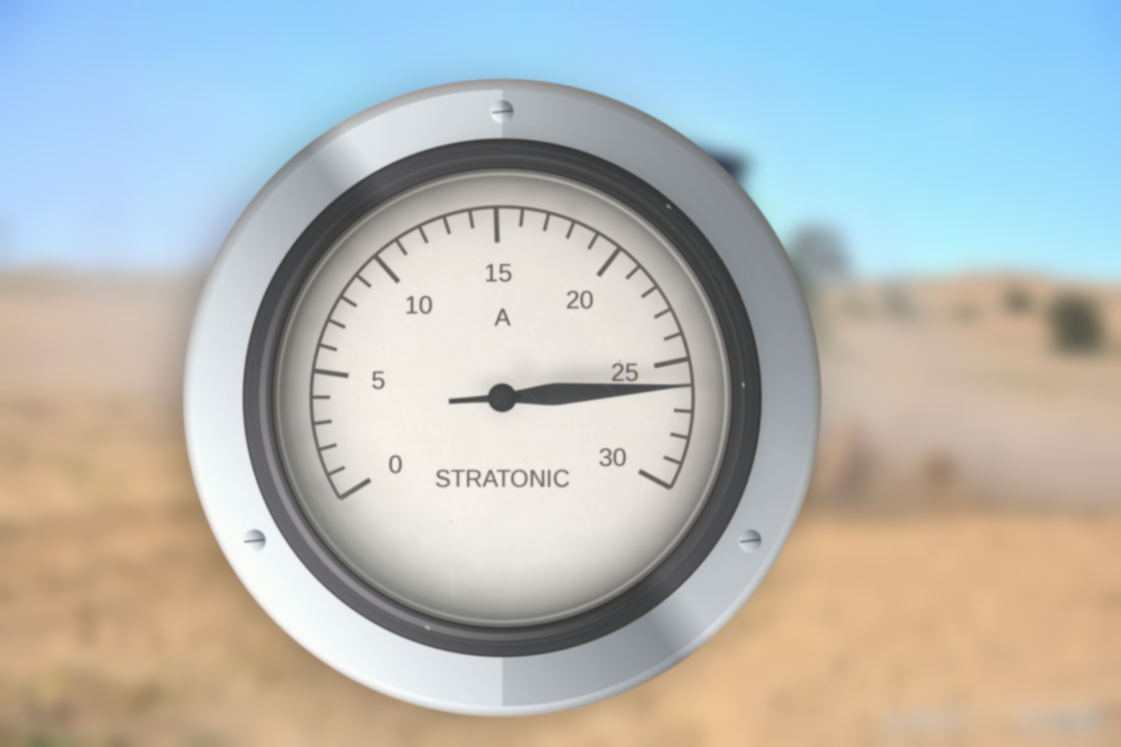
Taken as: 26 A
